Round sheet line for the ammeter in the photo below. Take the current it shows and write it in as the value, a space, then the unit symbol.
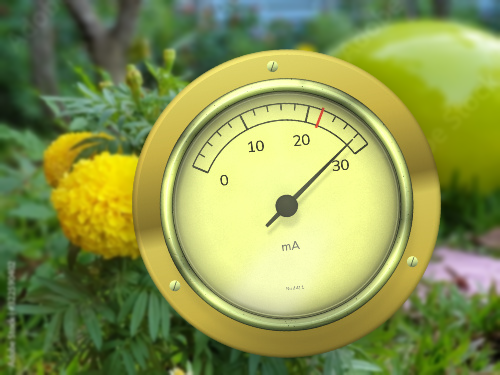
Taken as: 28 mA
